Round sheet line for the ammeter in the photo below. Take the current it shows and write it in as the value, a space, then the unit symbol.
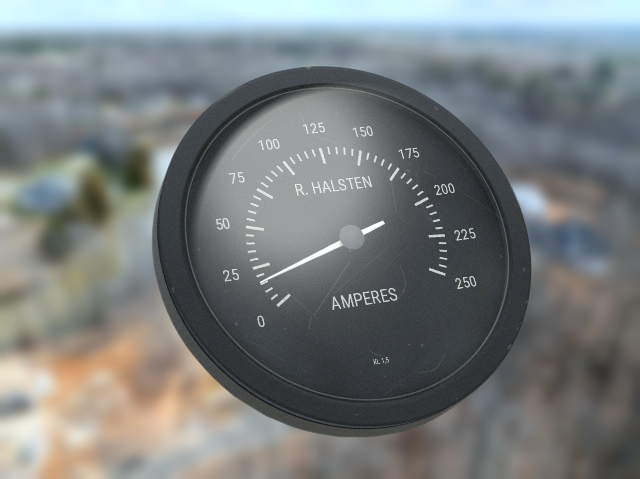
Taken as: 15 A
